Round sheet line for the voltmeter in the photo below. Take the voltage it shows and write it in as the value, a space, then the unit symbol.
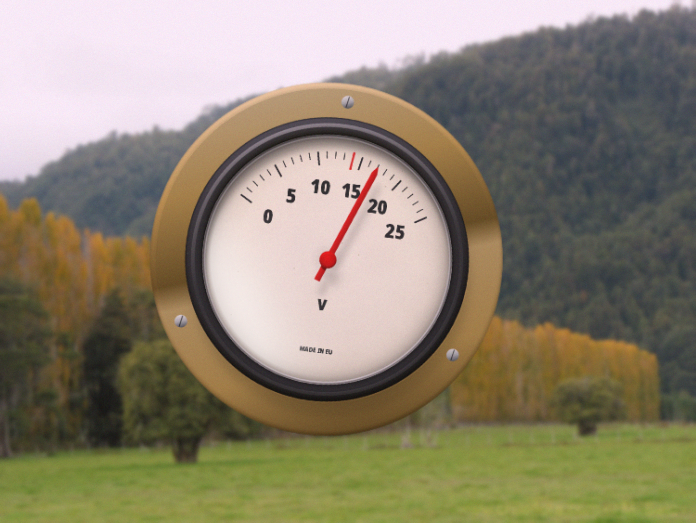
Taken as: 17 V
